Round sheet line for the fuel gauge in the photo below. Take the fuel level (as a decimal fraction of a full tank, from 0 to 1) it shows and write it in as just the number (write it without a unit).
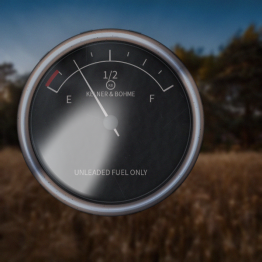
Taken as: 0.25
